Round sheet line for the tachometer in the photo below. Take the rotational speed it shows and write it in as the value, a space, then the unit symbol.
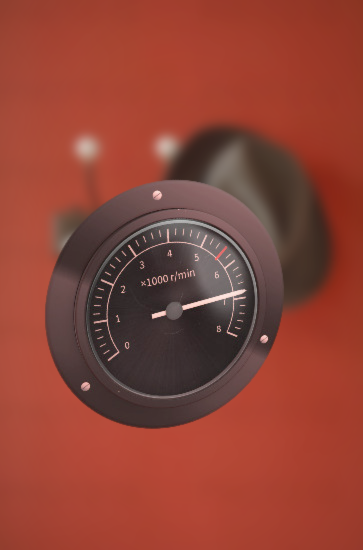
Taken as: 6800 rpm
